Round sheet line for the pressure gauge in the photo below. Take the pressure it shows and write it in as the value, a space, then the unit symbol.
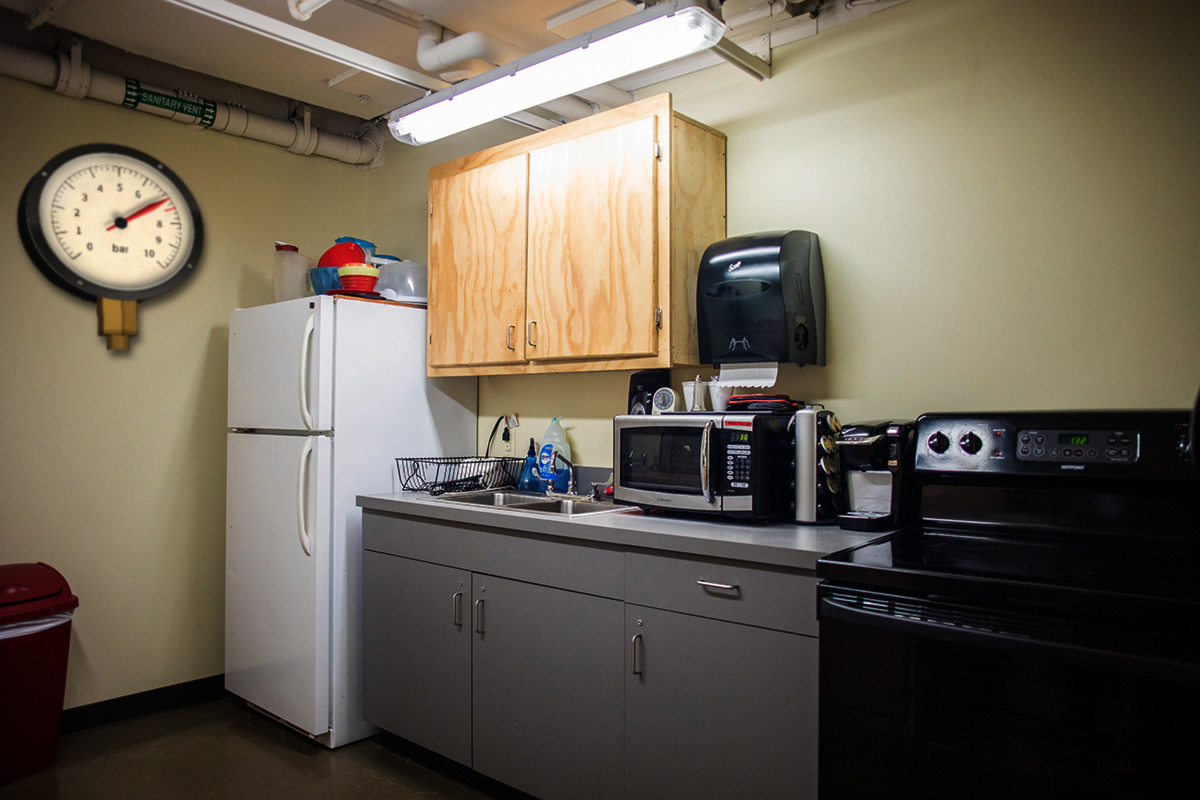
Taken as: 7 bar
